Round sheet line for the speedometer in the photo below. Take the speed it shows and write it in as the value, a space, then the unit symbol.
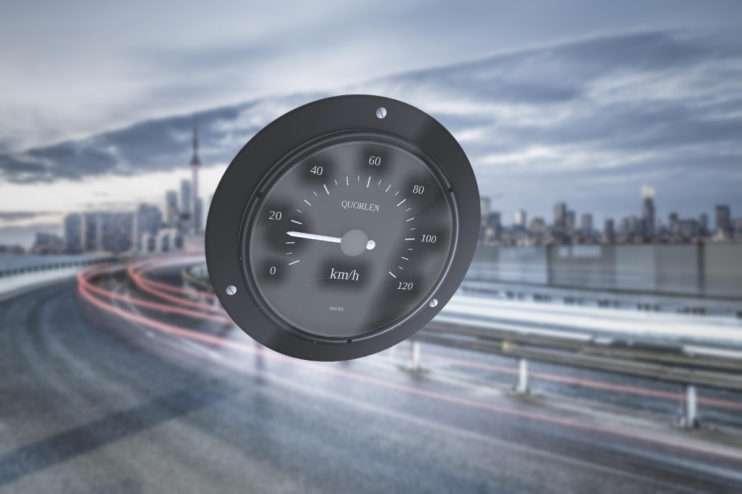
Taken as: 15 km/h
